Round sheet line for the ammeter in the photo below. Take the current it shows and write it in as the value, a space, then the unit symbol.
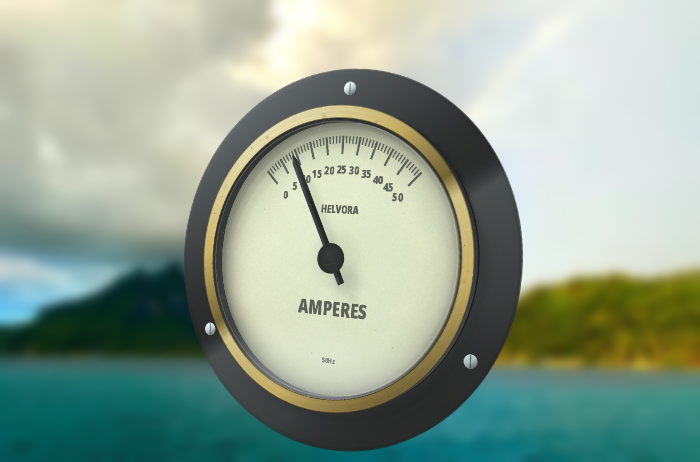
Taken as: 10 A
